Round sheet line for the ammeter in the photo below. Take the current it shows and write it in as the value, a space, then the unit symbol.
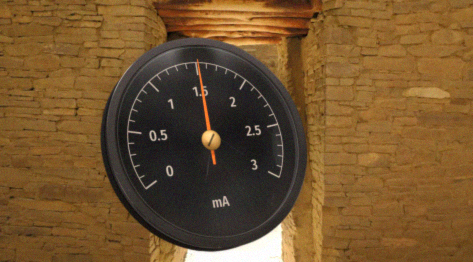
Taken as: 1.5 mA
